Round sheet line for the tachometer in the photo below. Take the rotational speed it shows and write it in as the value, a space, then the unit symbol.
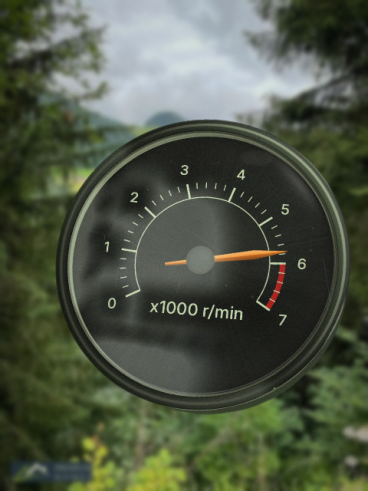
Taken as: 5800 rpm
